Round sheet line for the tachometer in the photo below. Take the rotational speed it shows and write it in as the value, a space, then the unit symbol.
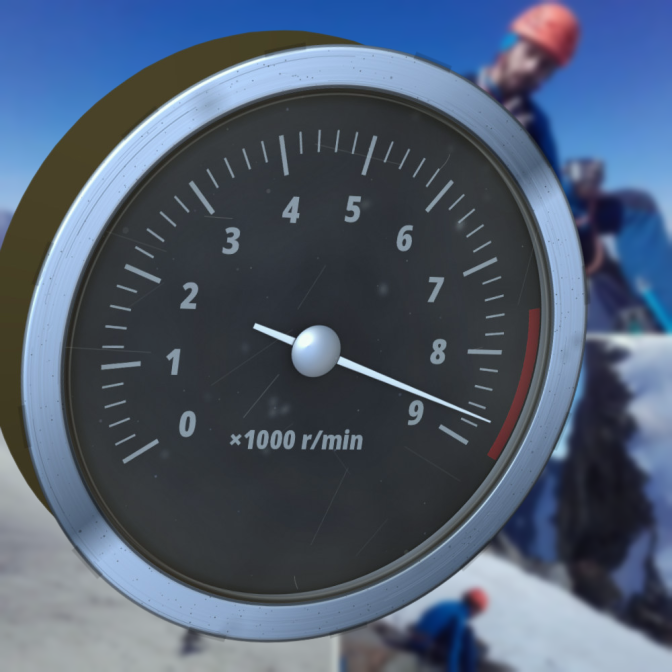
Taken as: 8700 rpm
